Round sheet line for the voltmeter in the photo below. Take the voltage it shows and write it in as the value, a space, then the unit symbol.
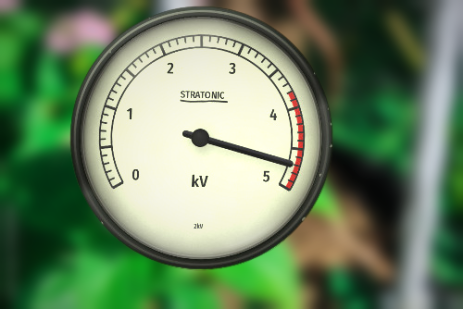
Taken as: 4.7 kV
